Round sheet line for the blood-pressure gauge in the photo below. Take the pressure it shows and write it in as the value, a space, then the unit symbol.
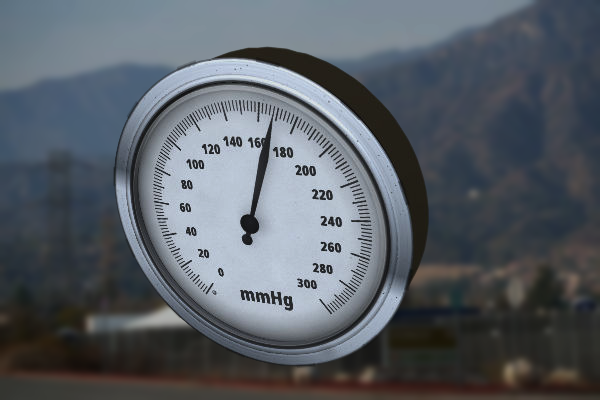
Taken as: 170 mmHg
